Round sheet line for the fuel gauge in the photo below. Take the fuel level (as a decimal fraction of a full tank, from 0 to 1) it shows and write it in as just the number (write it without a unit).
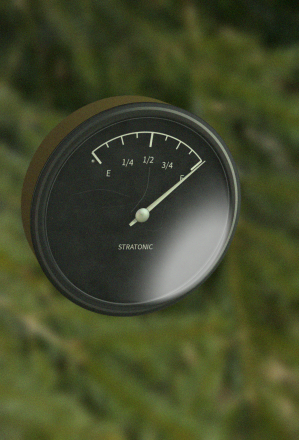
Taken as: 1
